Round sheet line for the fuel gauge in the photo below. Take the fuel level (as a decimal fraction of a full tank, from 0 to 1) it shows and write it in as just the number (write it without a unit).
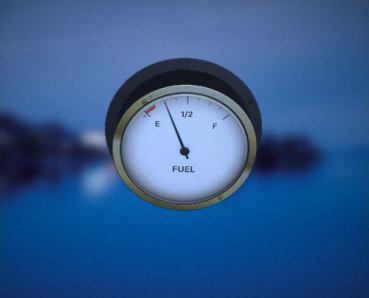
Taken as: 0.25
